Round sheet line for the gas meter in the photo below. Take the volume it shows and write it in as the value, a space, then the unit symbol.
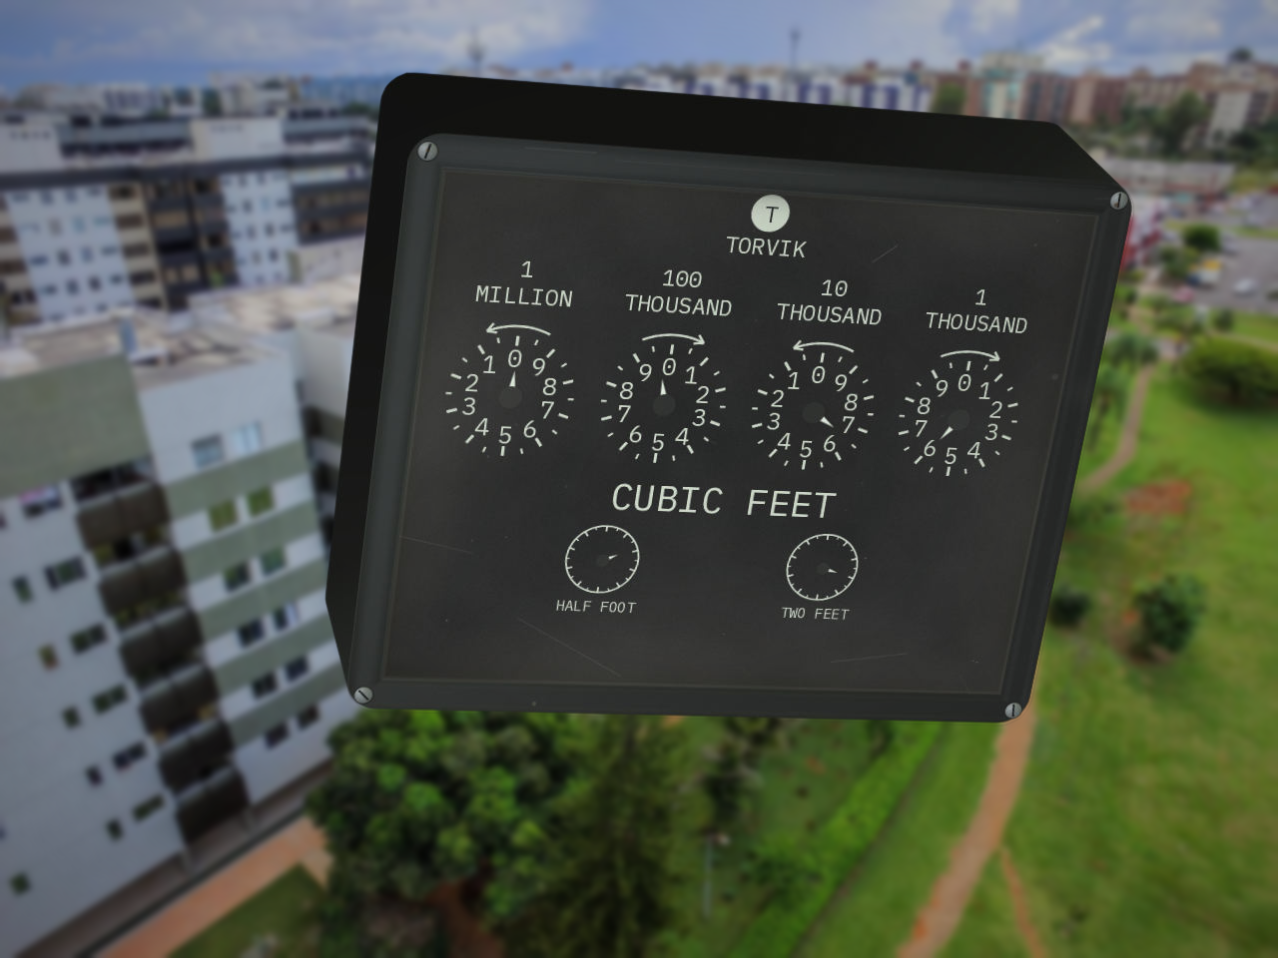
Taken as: 996600 ft³
